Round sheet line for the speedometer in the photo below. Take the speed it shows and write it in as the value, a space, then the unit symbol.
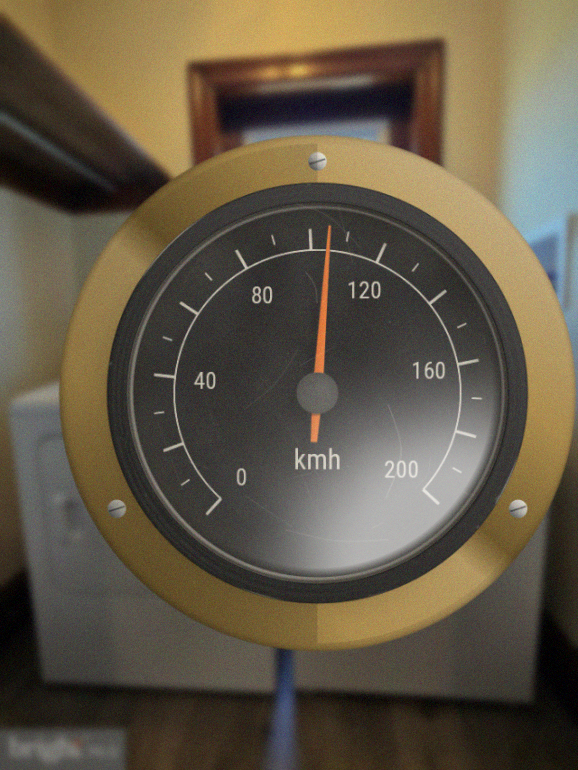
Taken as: 105 km/h
